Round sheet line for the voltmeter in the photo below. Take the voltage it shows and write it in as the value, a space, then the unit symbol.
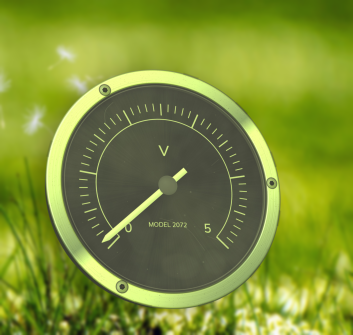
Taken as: 0.1 V
